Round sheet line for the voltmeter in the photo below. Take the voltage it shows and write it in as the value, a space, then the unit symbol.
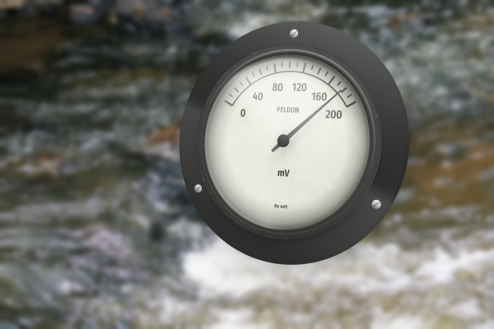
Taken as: 180 mV
